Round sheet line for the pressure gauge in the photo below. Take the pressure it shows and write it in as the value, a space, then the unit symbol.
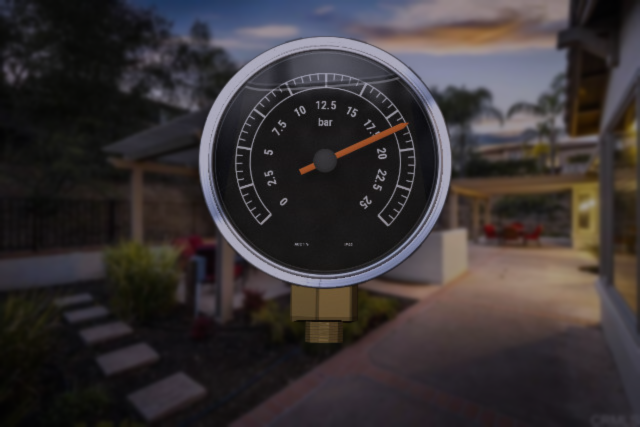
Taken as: 18.5 bar
